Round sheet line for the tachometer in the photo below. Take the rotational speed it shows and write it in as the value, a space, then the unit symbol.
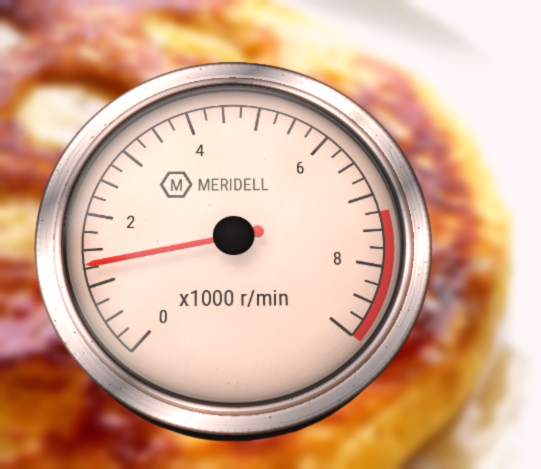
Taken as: 1250 rpm
